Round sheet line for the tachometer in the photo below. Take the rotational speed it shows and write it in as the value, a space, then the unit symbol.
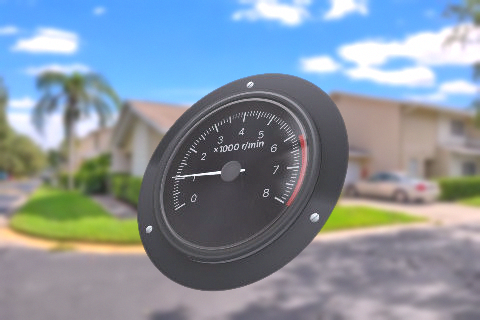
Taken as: 1000 rpm
